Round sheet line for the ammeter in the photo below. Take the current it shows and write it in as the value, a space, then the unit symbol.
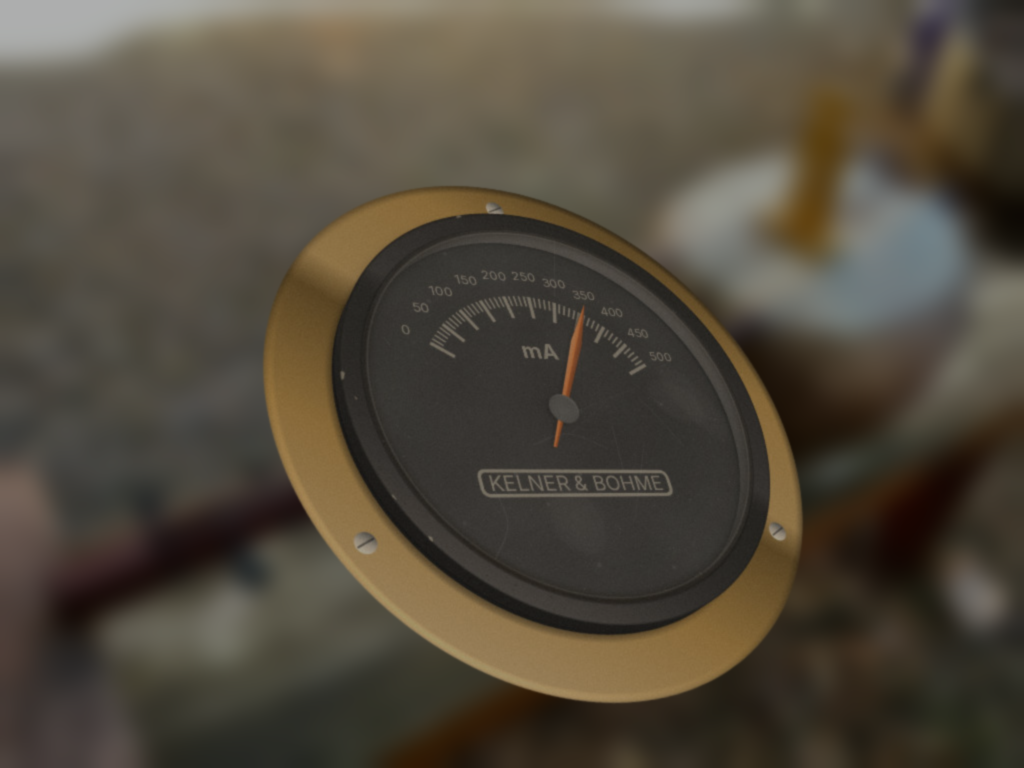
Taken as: 350 mA
